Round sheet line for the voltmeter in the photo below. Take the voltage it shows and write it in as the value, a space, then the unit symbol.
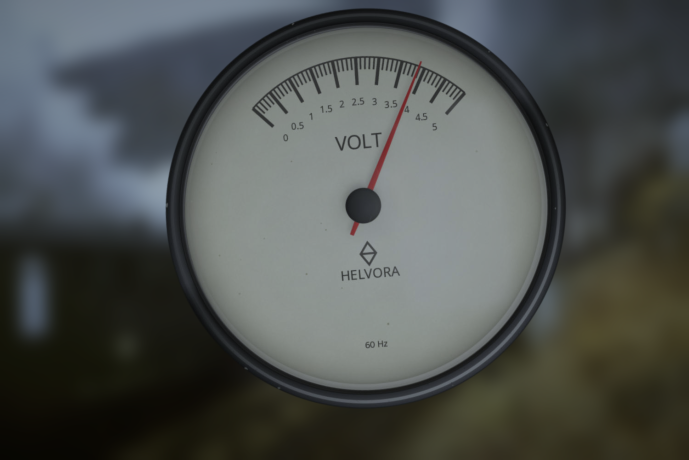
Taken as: 3.9 V
